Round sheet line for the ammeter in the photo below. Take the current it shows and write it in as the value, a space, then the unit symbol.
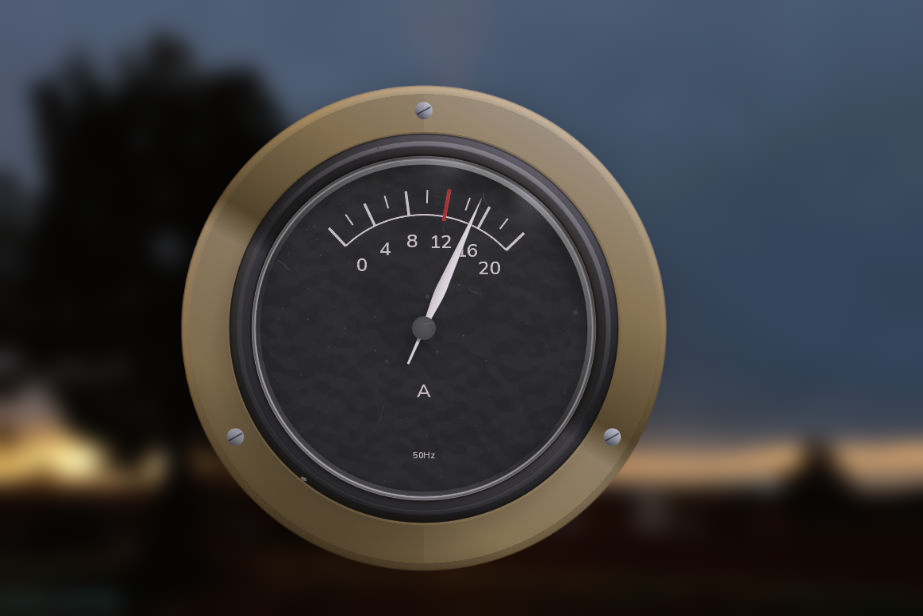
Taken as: 15 A
